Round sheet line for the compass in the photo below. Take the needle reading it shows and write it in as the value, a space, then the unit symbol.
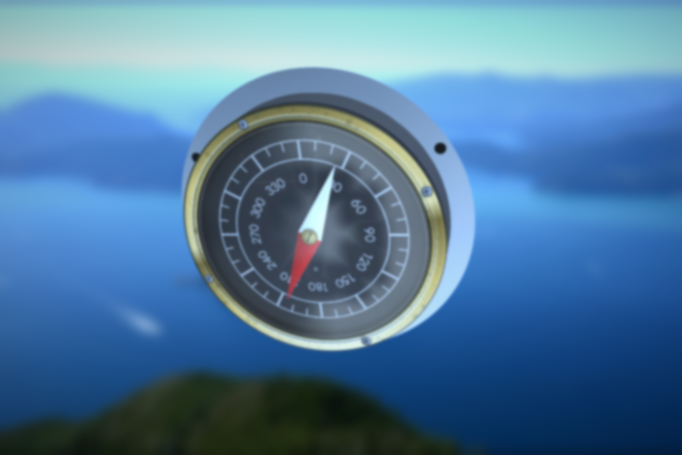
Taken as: 205 °
